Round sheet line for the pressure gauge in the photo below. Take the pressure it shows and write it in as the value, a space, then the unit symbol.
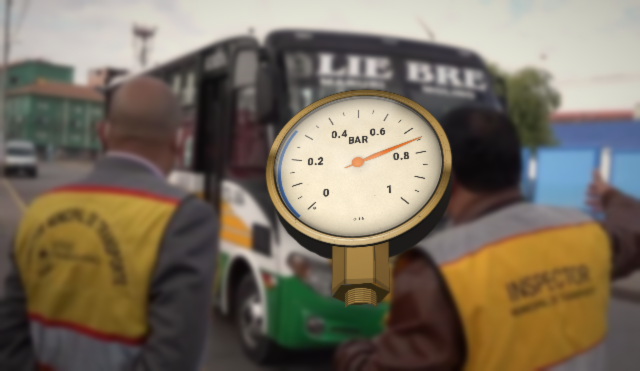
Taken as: 0.75 bar
